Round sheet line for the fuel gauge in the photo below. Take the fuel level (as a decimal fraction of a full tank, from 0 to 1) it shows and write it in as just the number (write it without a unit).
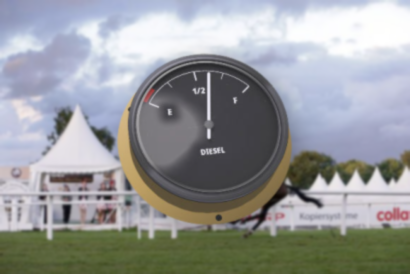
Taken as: 0.625
